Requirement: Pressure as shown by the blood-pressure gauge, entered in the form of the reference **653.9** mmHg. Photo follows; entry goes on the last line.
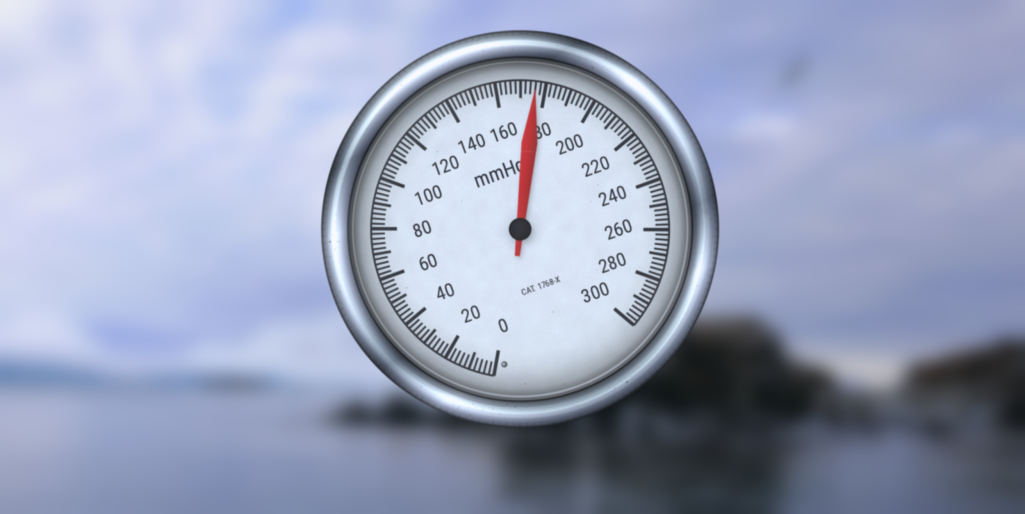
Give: **176** mmHg
